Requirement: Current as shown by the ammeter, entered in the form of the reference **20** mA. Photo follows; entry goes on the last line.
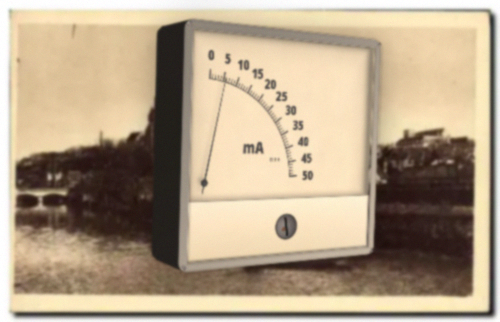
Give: **5** mA
